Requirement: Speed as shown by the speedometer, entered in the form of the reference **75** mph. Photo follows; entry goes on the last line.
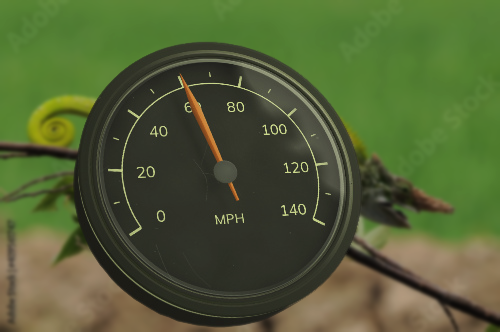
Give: **60** mph
